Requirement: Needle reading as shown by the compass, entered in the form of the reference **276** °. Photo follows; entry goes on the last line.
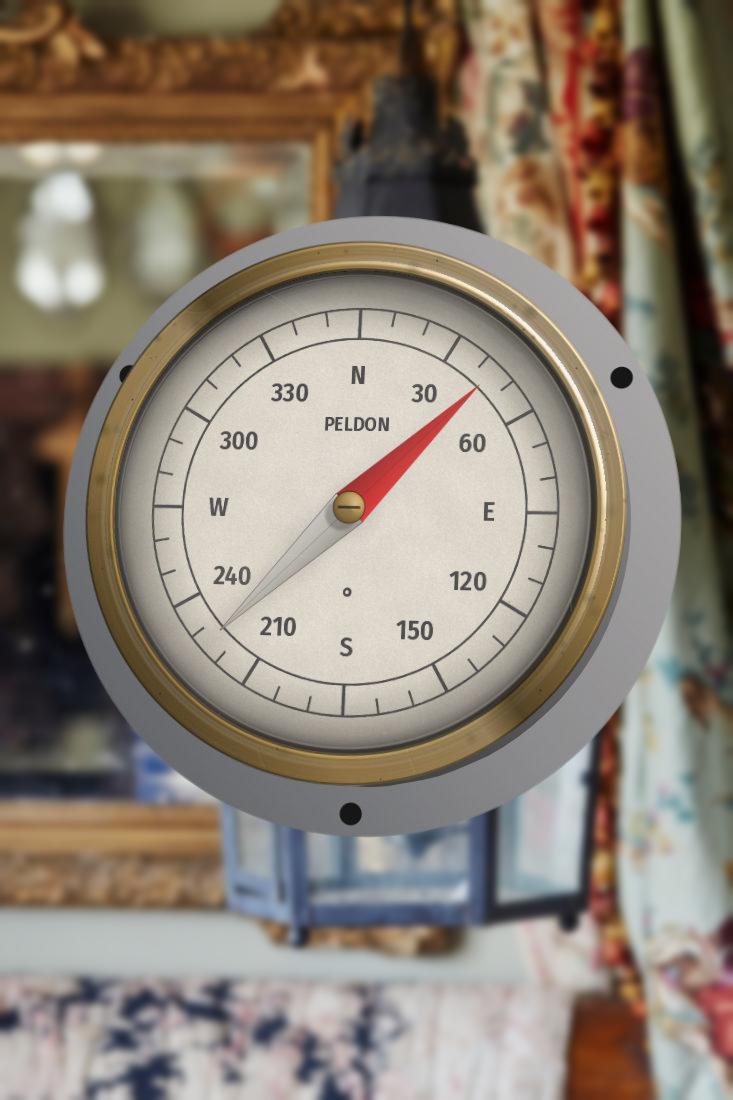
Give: **45** °
